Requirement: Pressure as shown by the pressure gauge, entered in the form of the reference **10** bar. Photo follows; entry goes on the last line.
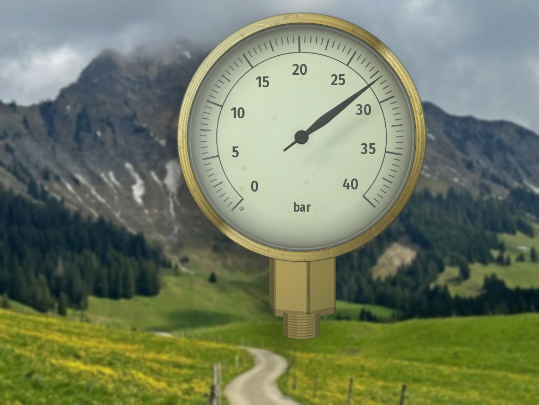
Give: **28** bar
